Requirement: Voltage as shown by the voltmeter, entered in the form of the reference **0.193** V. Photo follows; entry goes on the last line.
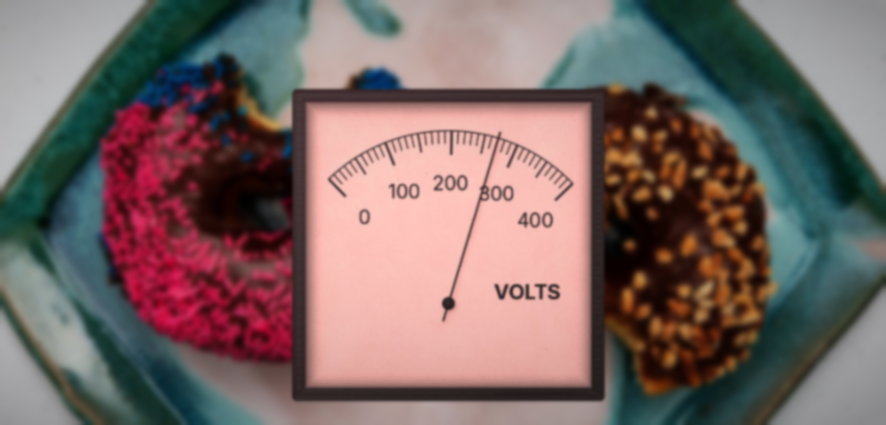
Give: **270** V
